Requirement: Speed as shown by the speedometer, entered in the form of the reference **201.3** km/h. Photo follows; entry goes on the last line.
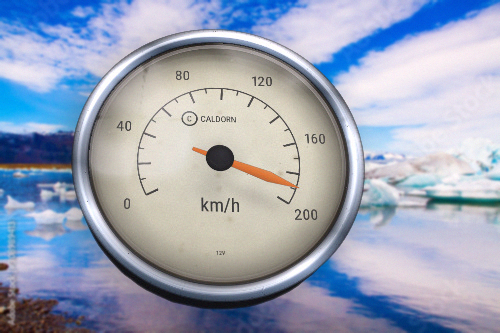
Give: **190** km/h
